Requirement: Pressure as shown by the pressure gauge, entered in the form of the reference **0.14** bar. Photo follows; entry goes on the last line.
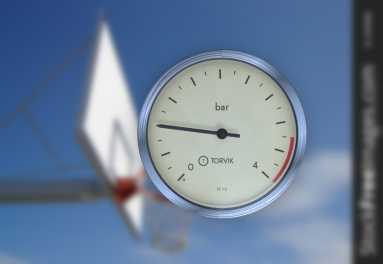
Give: **0.8** bar
